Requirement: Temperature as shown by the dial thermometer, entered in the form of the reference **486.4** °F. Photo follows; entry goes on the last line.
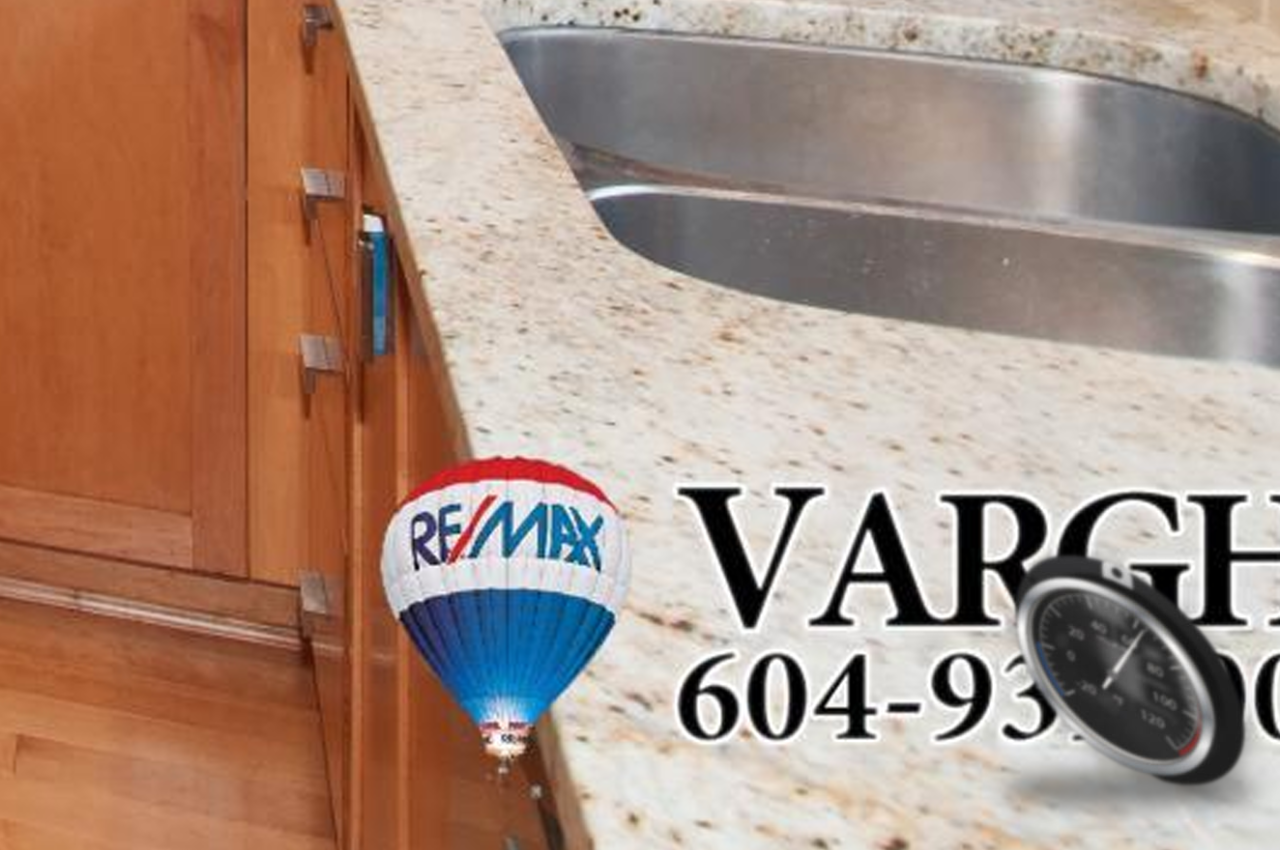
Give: **64** °F
